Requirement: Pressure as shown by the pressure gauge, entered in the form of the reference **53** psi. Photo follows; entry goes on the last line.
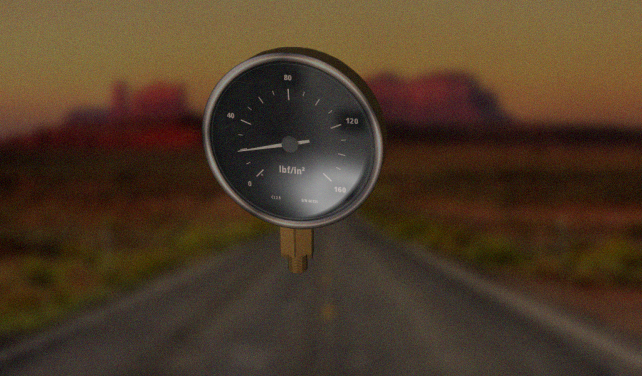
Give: **20** psi
